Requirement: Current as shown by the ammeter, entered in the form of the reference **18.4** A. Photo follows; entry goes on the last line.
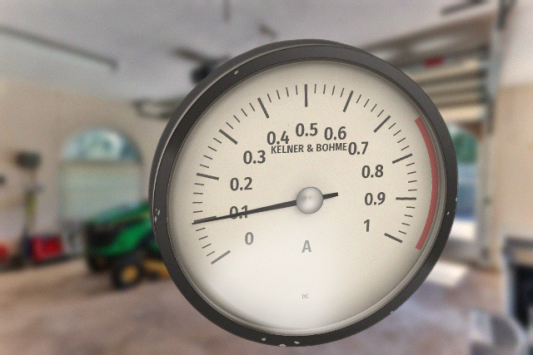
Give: **0.1** A
